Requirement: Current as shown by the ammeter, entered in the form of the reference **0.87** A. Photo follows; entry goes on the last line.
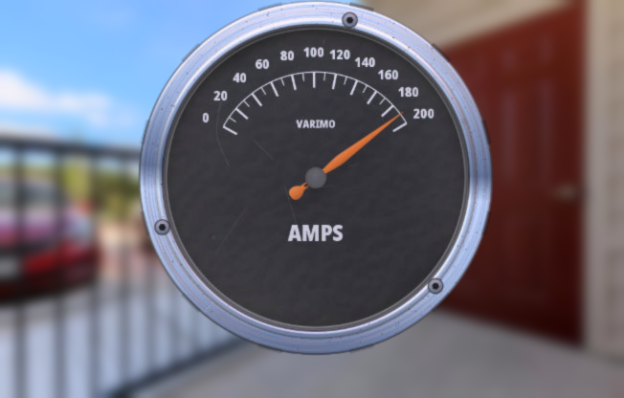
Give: **190** A
